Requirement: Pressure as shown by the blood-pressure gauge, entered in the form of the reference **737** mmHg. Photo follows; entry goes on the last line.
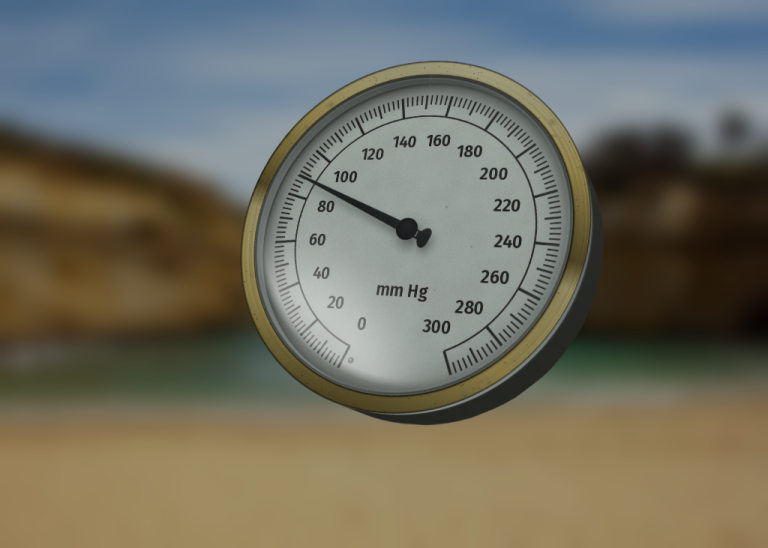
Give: **88** mmHg
